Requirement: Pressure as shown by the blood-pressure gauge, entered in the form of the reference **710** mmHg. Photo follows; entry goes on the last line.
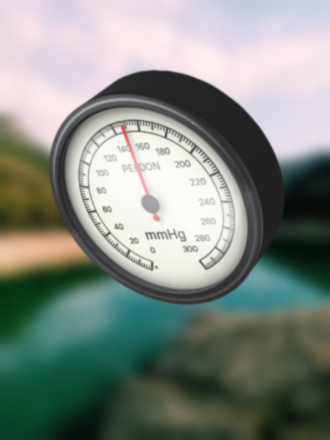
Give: **150** mmHg
